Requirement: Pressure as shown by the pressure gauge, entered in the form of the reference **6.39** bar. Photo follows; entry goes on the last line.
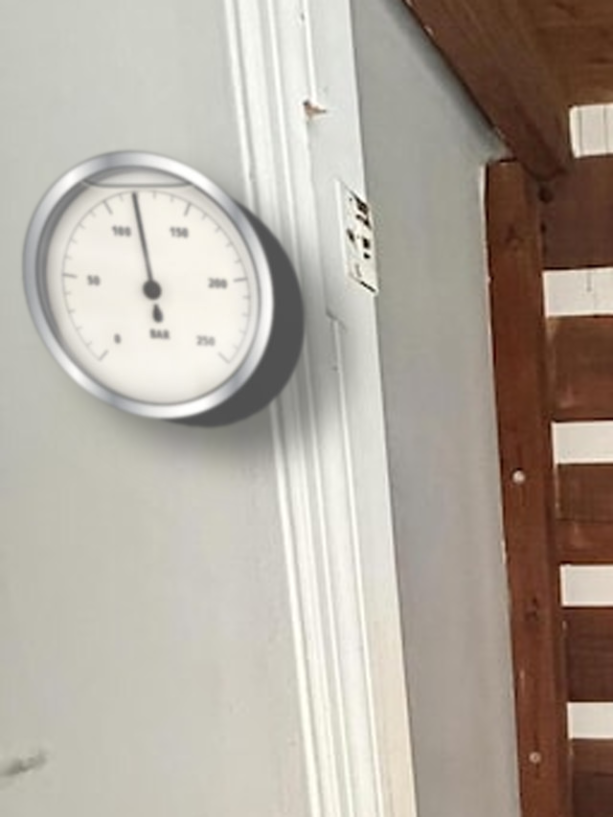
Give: **120** bar
